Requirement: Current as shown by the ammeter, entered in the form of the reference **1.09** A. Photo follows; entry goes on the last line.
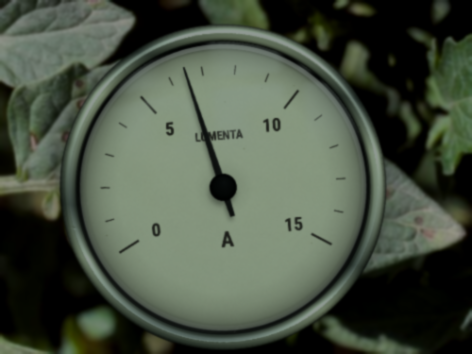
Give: **6.5** A
